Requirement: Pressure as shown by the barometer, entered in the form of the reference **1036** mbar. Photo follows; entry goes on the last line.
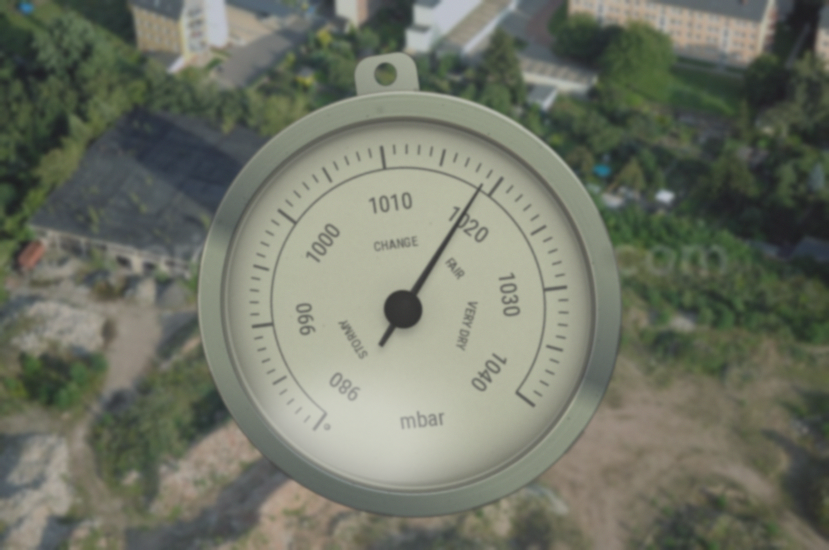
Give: **1019** mbar
